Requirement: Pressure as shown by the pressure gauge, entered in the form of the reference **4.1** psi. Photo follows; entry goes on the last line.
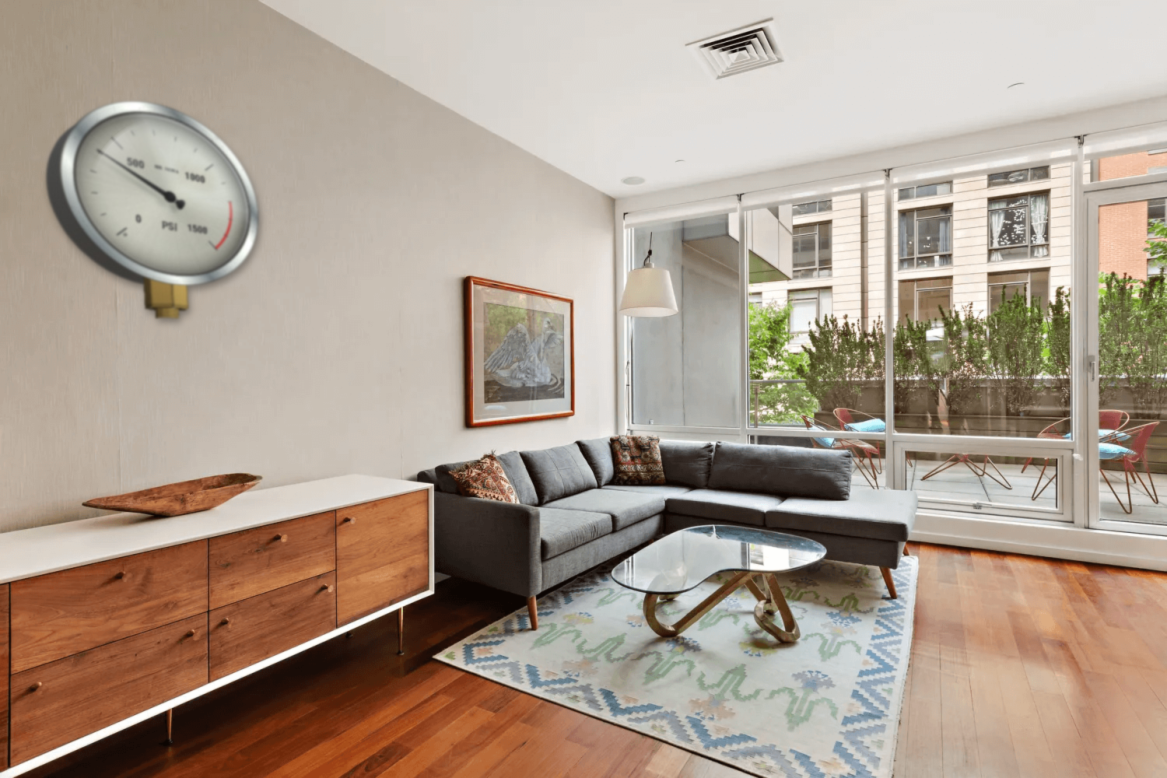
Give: **400** psi
